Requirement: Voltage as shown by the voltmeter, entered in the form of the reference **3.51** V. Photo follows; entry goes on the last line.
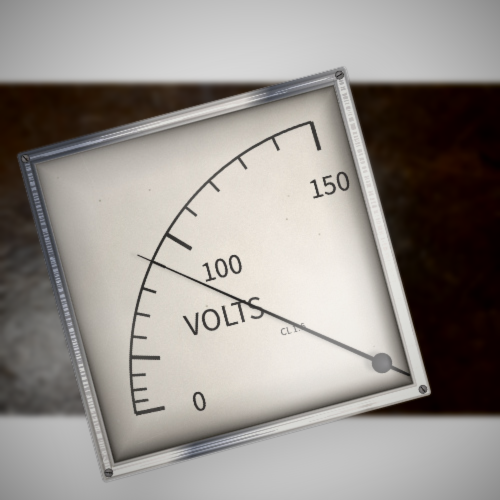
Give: **90** V
